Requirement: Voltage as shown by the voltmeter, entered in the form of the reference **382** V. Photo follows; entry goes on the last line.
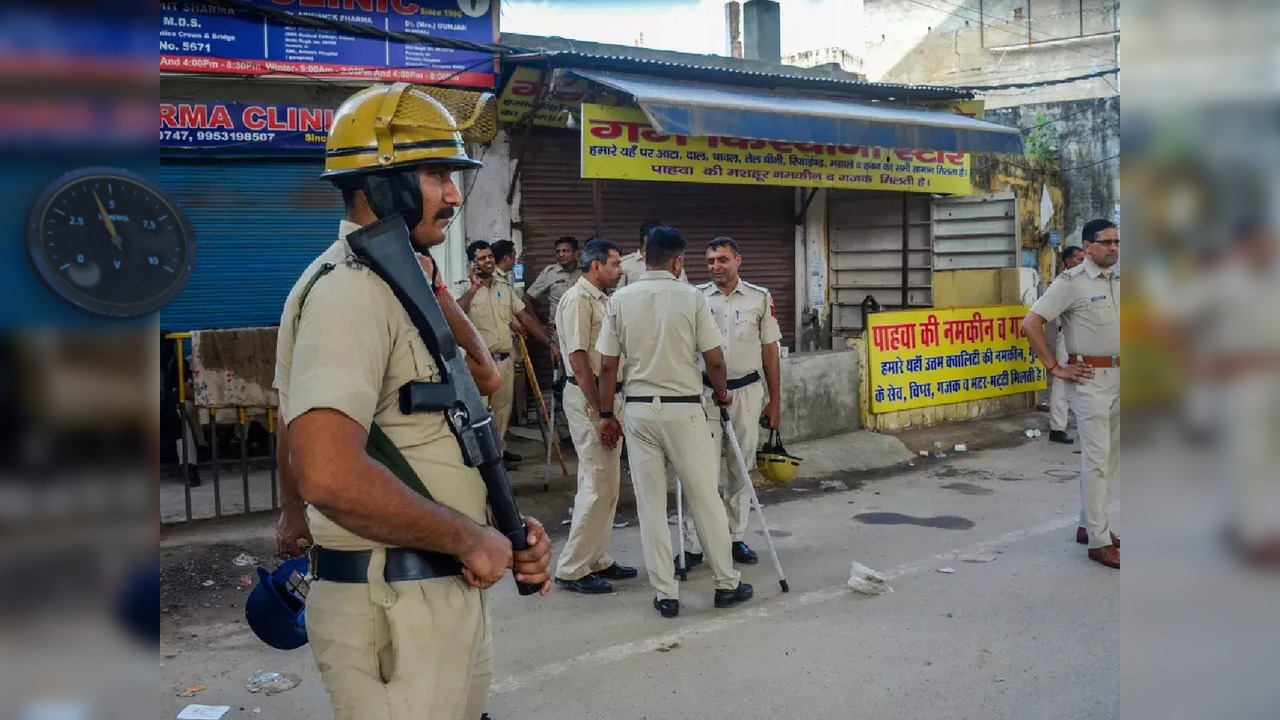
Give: **4.25** V
